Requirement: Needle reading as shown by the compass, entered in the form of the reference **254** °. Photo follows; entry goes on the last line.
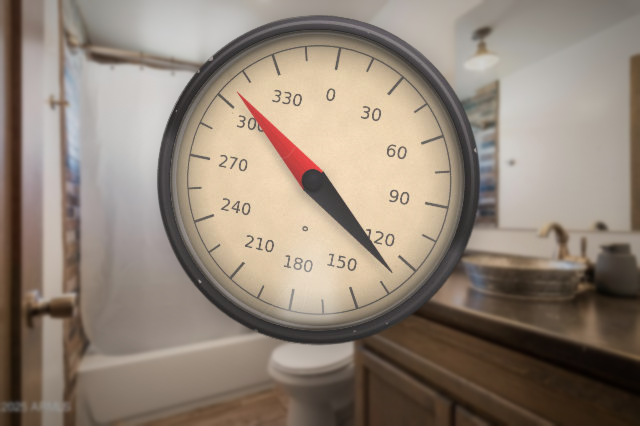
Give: **307.5** °
